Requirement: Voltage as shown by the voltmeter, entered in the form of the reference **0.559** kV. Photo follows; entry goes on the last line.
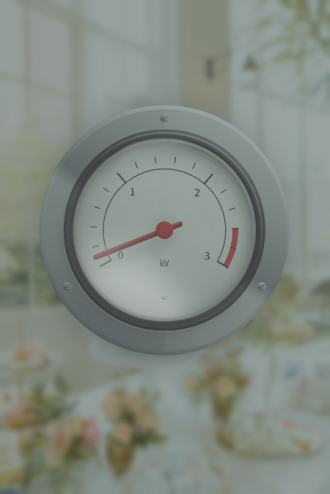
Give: **0.1** kV
